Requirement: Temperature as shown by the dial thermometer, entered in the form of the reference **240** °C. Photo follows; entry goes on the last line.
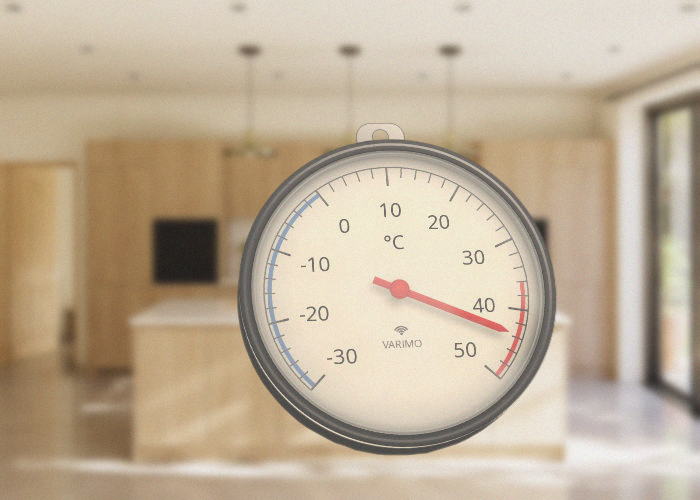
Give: **44** °C
